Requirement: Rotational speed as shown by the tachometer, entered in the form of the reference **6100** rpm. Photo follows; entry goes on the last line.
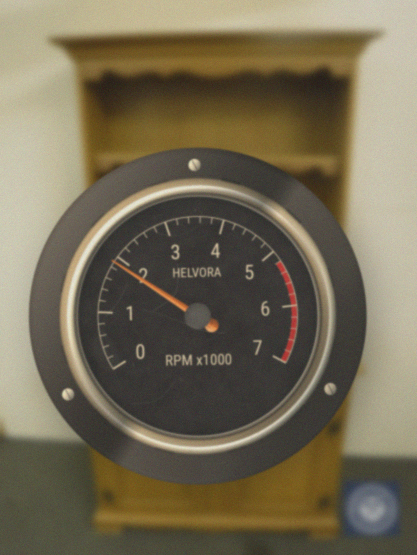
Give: **1900** rpm
